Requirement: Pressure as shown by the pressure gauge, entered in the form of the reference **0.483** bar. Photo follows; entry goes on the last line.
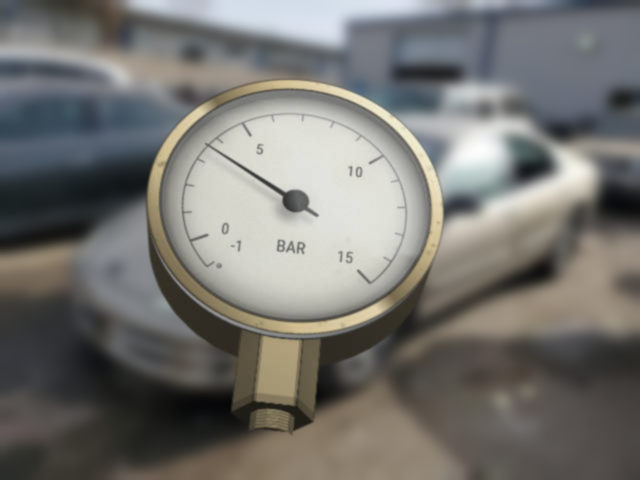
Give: **3.5** bar
